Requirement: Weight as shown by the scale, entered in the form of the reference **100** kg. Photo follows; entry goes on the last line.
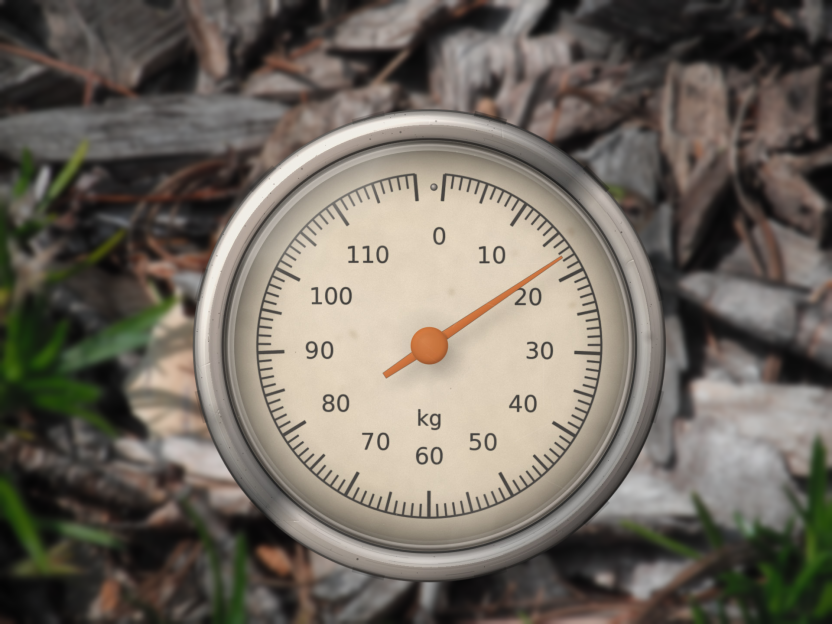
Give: **17.5** kg
